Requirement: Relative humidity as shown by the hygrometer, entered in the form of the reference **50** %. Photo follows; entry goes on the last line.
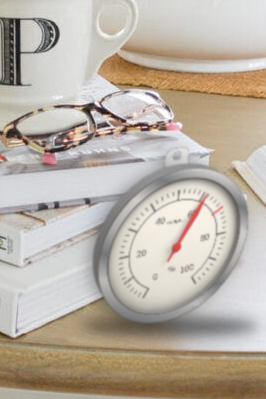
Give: **60** %
